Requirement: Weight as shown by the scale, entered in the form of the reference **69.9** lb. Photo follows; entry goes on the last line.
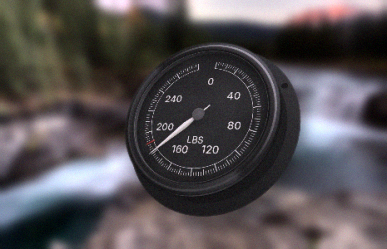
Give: **180** lb
